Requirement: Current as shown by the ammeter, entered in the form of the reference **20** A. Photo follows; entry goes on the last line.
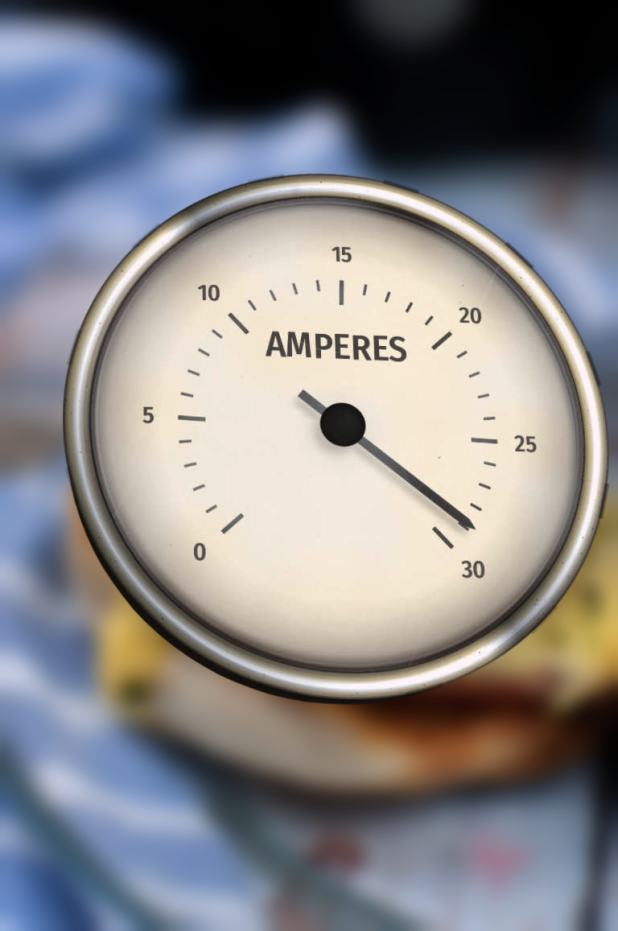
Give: **29** A
